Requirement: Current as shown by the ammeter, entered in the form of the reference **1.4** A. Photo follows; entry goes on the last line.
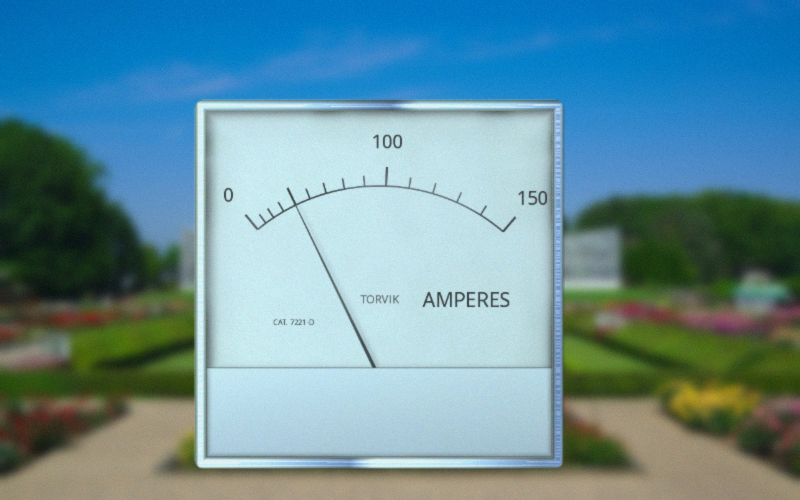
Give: **50** A
